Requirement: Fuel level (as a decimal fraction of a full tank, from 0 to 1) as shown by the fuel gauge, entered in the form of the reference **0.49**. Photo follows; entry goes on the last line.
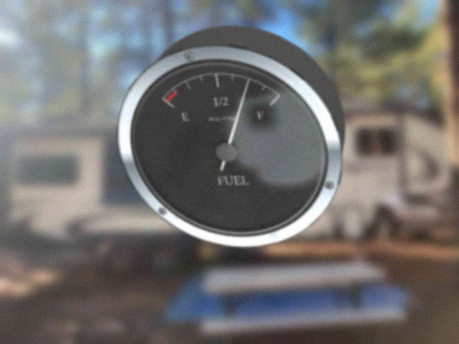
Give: **0.75**
